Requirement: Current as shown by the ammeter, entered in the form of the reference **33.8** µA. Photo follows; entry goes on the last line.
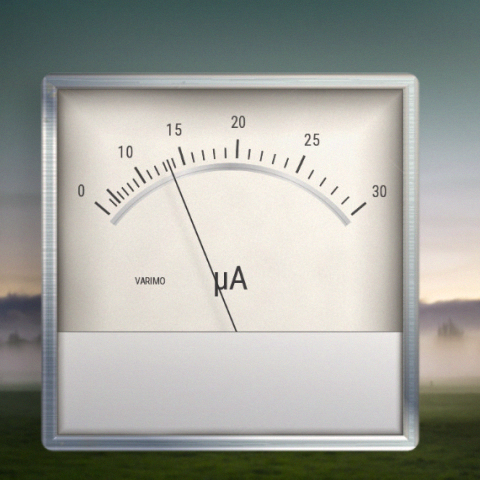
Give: **13.5** µA
